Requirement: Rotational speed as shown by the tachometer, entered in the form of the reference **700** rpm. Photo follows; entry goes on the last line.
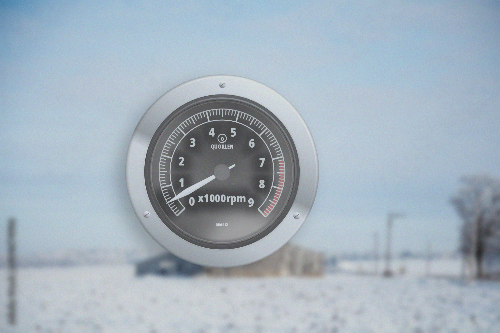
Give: **500** rpm
